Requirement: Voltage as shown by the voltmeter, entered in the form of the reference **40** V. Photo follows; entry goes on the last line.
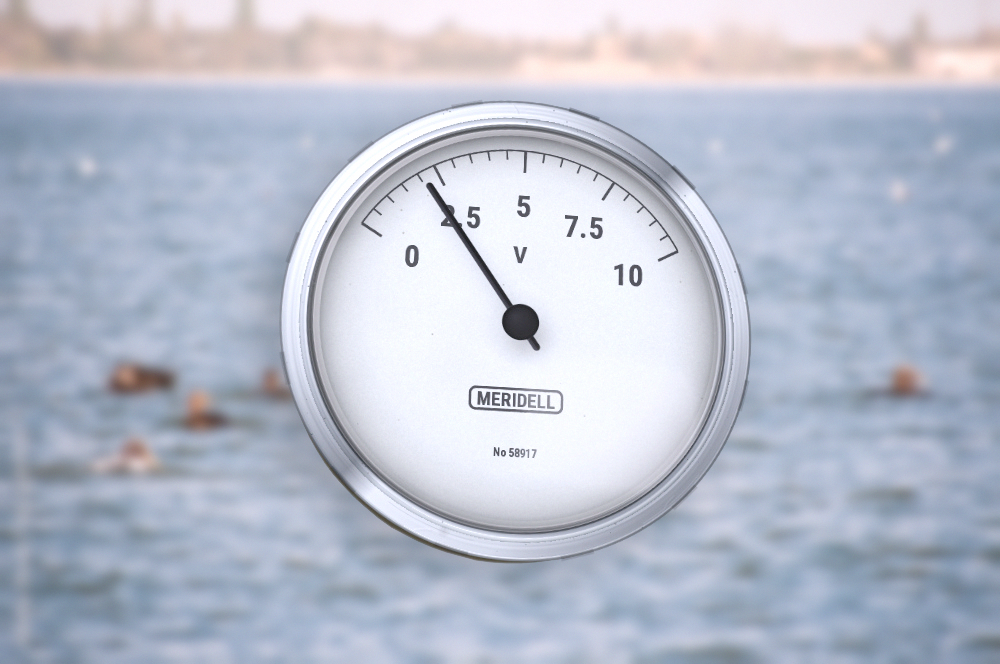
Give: **2** V
